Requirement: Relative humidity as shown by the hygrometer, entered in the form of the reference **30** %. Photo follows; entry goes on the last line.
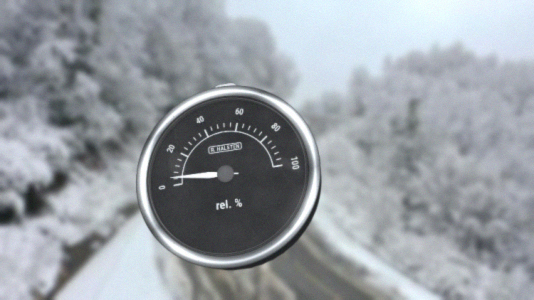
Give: **4** %
